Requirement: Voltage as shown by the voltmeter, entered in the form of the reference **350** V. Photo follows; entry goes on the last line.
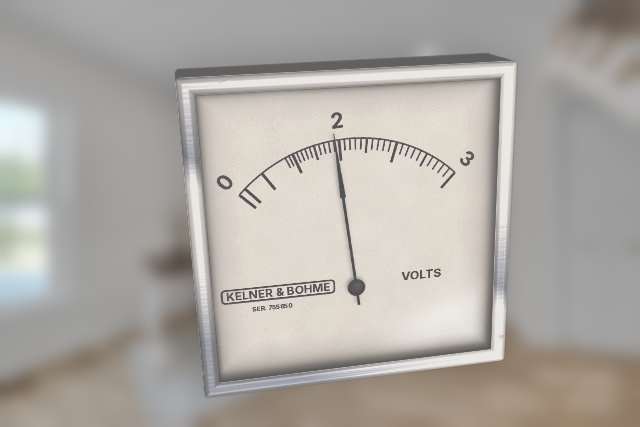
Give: **1.95** V
